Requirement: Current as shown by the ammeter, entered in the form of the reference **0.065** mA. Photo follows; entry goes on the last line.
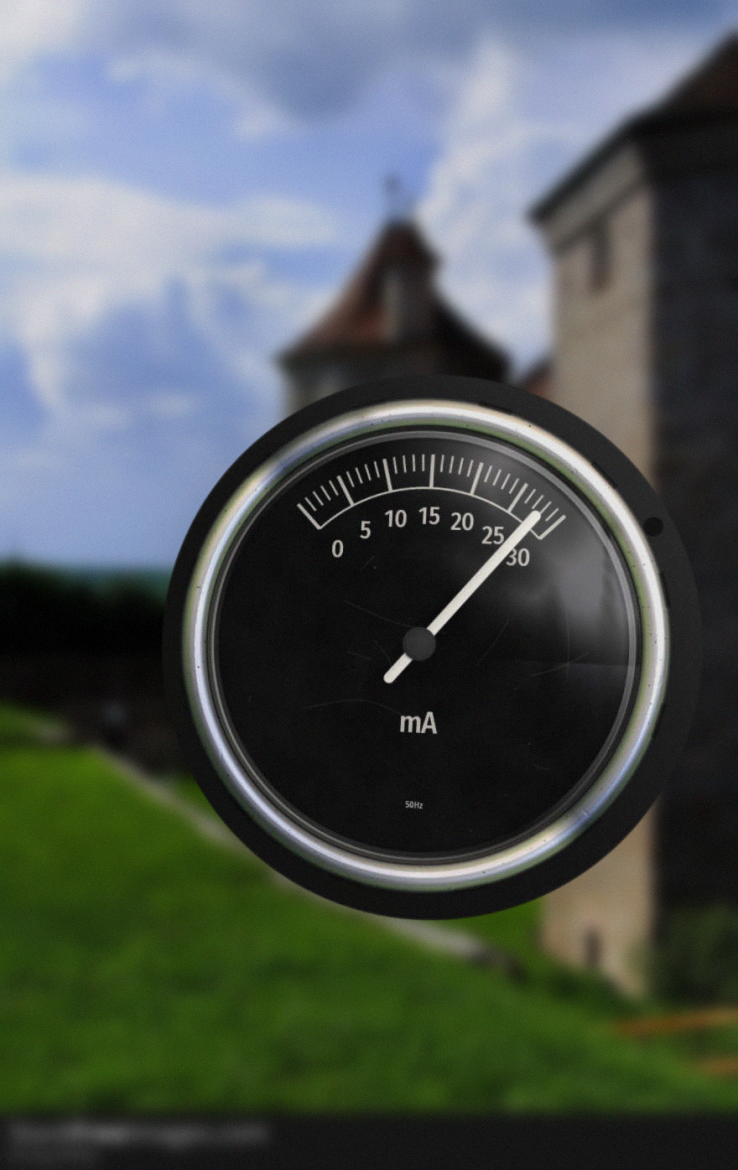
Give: **28** mA
